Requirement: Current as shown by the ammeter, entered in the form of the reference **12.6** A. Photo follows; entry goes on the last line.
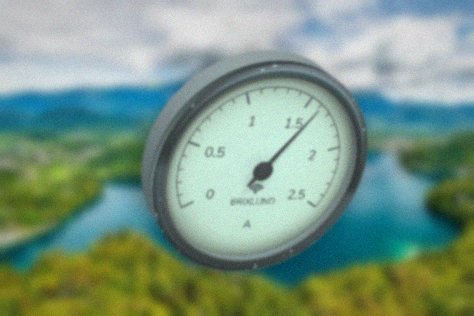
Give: **1.6** A
